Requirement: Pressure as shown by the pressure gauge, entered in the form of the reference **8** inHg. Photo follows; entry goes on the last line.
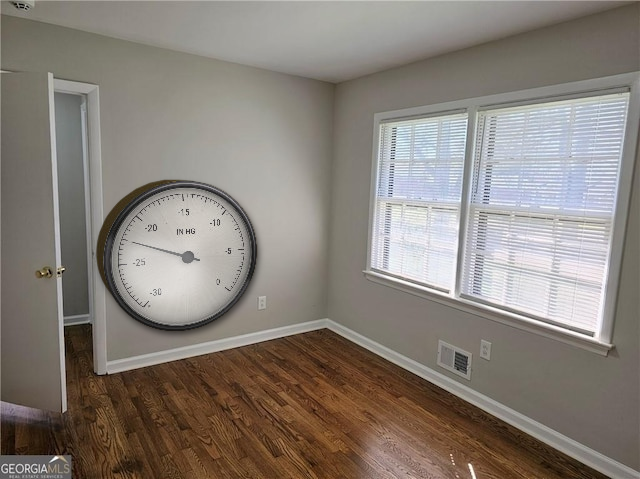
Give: **-22.5** inHg
